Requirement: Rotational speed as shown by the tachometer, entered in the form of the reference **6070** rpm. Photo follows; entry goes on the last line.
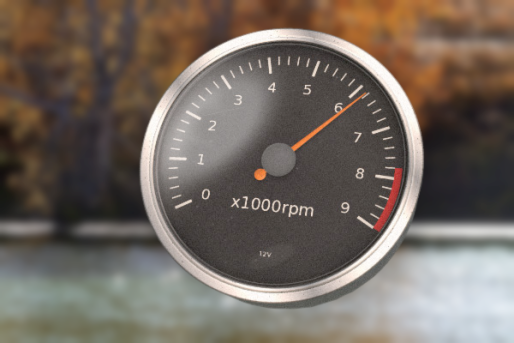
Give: **6200** rpm
